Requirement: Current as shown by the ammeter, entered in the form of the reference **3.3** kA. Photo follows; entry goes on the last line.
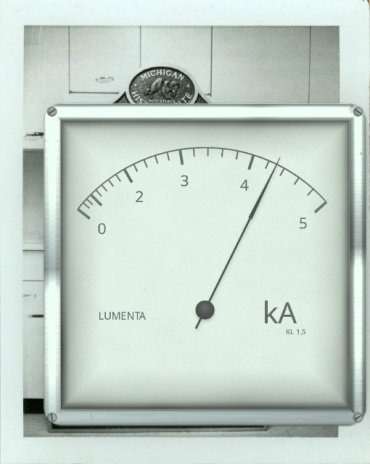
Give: **4.3** kA
